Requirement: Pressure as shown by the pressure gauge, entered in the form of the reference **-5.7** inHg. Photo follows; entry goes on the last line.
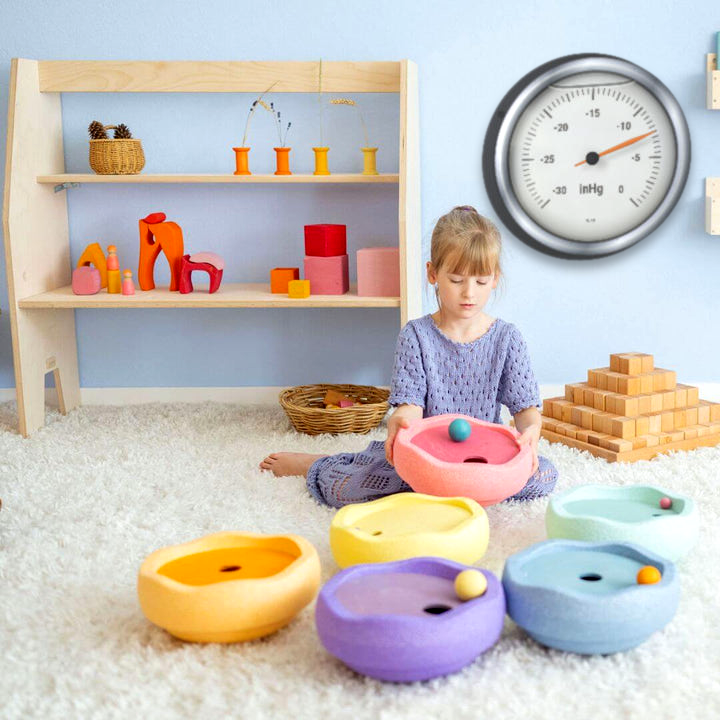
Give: **-7.5** inHg
